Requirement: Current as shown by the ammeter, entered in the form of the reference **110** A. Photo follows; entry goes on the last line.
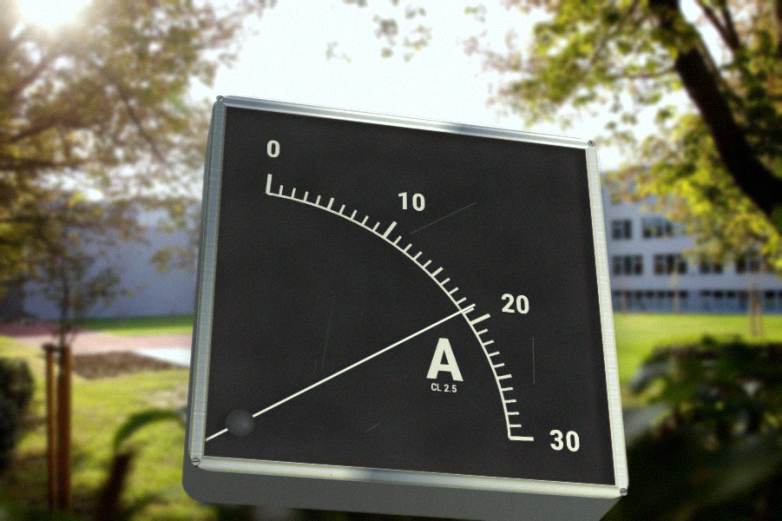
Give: **19** A
